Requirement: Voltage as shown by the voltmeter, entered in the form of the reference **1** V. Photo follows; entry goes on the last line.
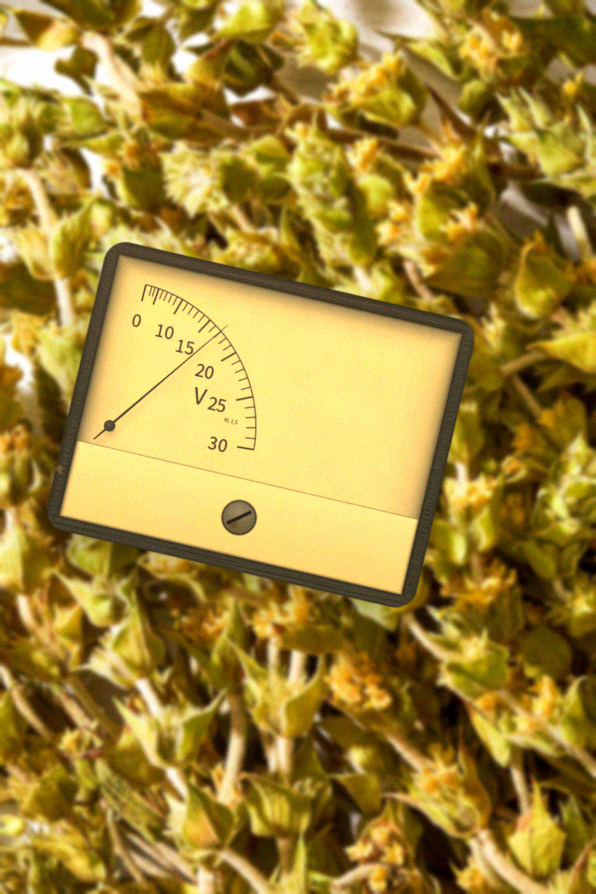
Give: **17** V
